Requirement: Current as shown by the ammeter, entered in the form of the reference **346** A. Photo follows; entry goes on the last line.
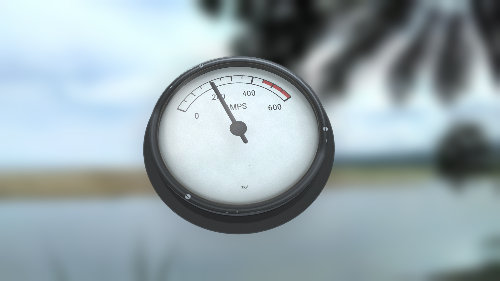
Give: **200** A
